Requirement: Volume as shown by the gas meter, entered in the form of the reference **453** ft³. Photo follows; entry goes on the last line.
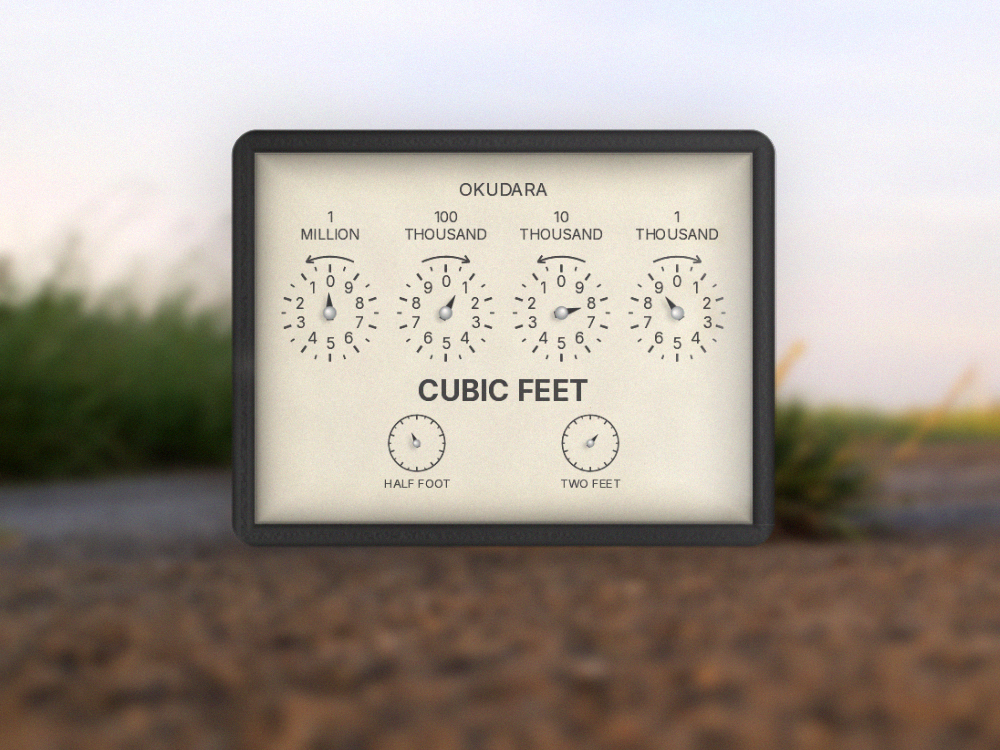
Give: **7900** ft³
